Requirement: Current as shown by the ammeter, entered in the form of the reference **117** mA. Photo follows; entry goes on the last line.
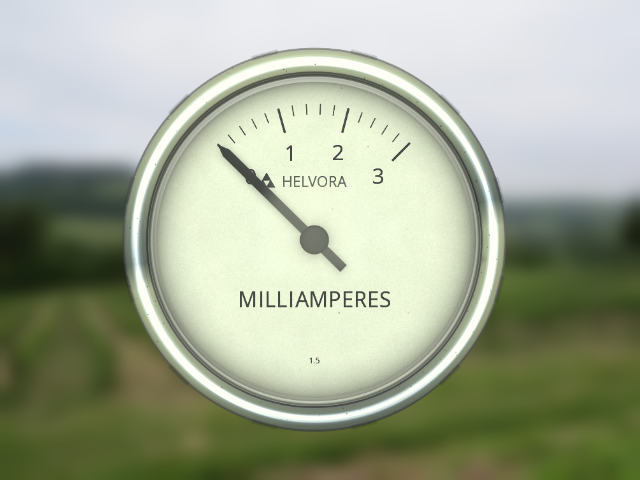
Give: **0** mA
